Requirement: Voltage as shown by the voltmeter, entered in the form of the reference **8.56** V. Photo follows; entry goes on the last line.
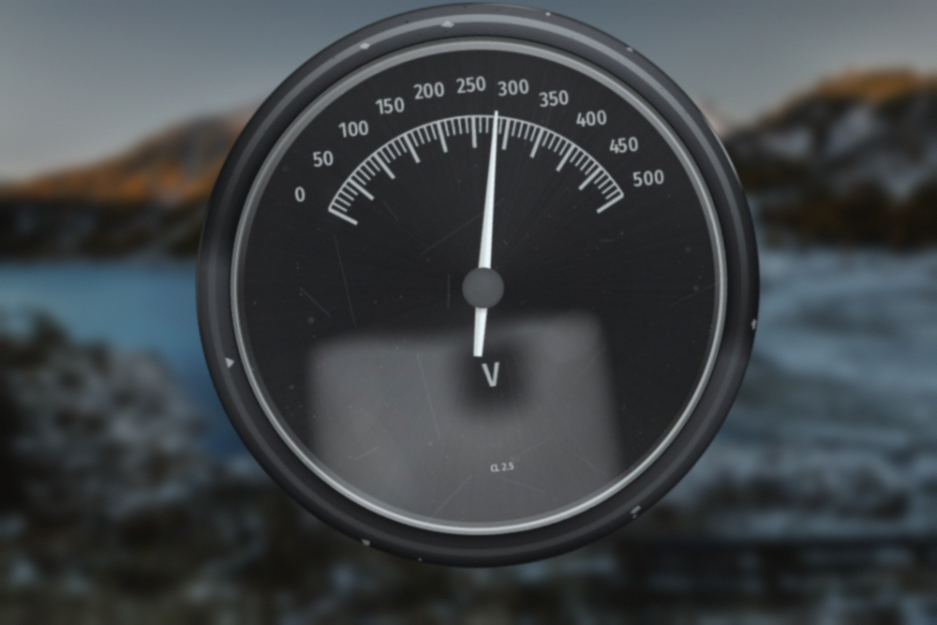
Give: **280** V
